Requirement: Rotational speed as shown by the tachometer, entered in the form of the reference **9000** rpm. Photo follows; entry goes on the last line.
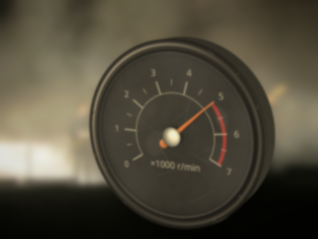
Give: **5000** rpm
